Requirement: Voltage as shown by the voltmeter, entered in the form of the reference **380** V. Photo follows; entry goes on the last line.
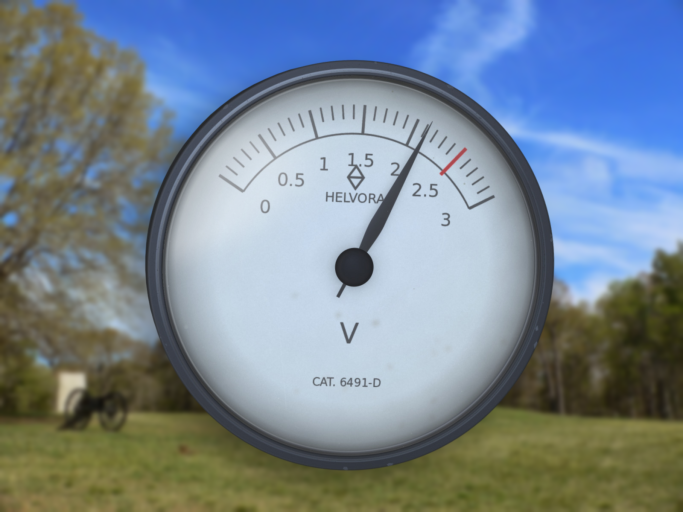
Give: **2.1** V
